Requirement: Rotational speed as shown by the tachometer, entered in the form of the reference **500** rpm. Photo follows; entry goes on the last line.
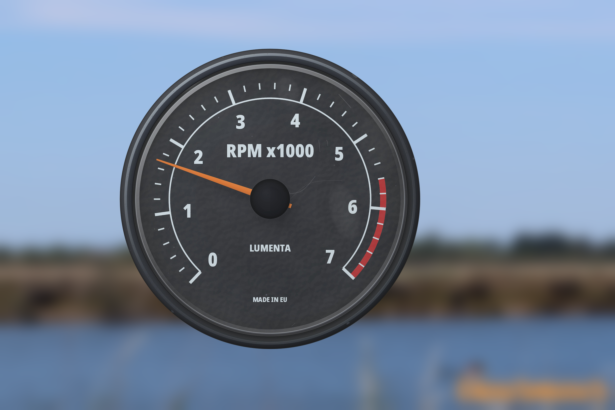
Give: **1700** rpm
